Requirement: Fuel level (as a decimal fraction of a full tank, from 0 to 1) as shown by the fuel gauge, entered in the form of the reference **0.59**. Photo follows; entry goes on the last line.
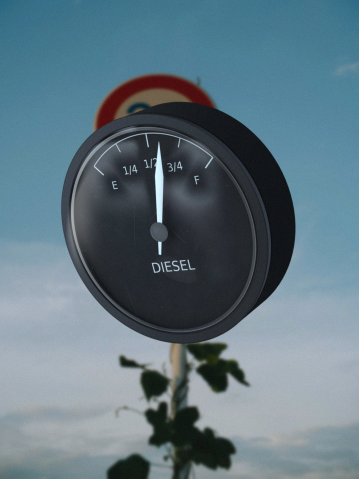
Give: **0.625**
